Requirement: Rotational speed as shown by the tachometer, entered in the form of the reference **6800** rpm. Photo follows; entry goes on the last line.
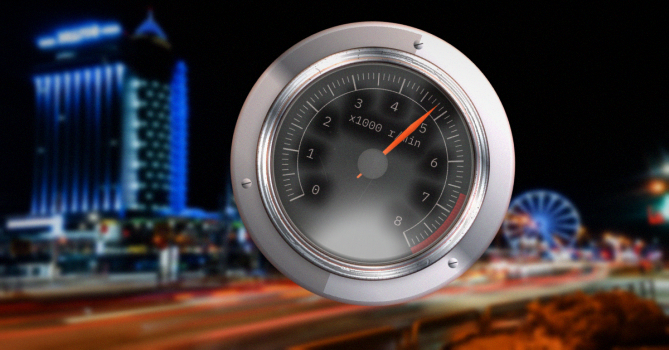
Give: **4800** rpm
